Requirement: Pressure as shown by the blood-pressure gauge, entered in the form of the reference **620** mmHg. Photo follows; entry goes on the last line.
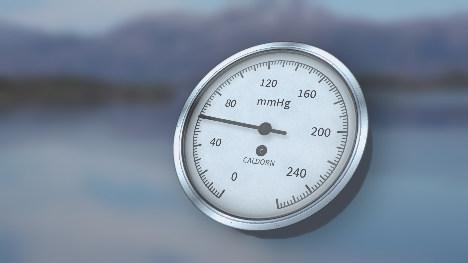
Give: **60** mmHg
